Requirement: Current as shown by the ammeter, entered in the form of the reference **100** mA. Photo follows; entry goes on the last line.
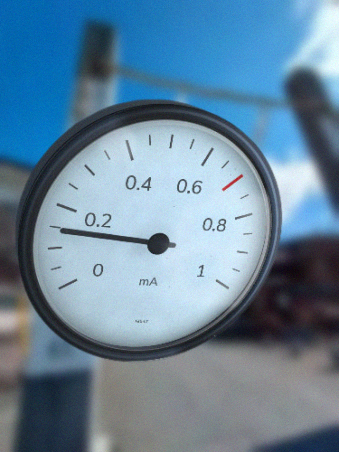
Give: **0.15** mA
